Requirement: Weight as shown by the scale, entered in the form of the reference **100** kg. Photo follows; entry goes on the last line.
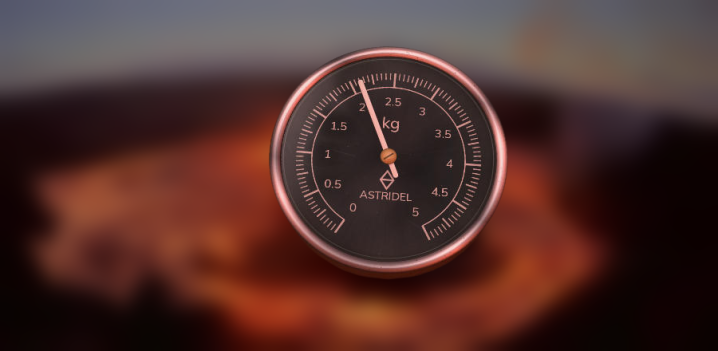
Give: **2.1** kg
